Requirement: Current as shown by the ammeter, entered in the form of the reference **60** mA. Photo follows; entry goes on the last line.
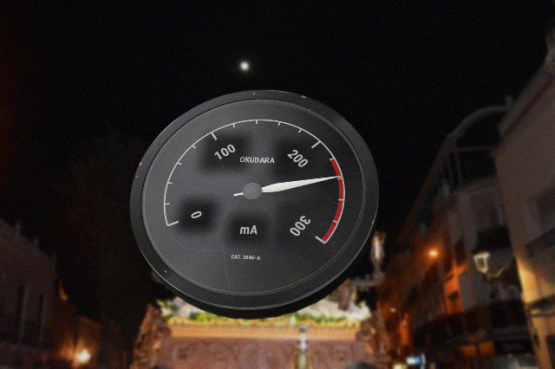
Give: **240** mA
